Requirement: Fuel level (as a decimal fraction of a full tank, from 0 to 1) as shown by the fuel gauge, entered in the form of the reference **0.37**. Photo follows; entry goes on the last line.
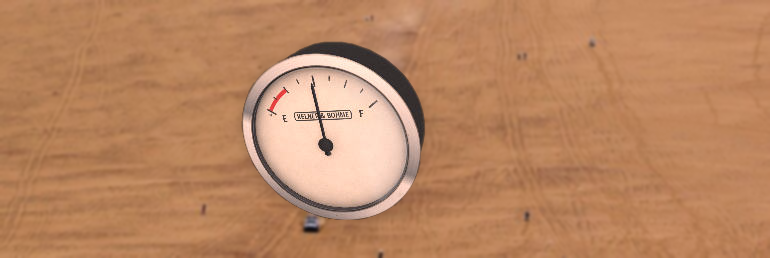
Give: **0.5**
